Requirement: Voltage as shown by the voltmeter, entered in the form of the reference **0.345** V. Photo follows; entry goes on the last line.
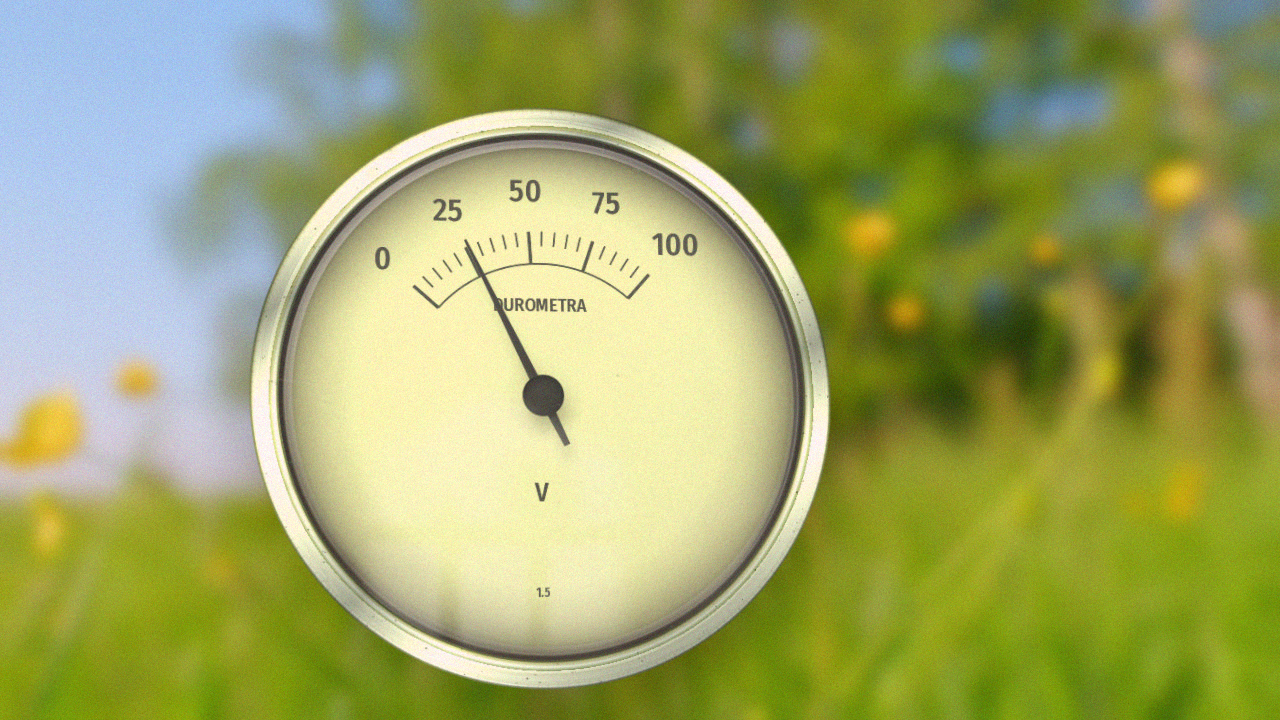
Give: **25** V
